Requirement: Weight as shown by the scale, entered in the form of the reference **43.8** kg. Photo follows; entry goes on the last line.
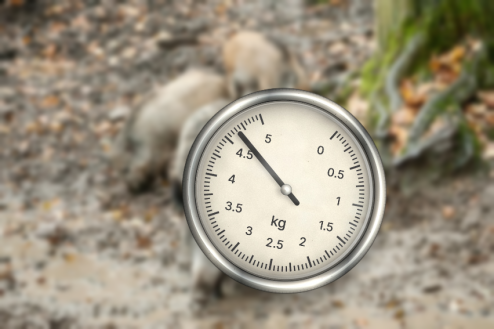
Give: **4.65** kg
